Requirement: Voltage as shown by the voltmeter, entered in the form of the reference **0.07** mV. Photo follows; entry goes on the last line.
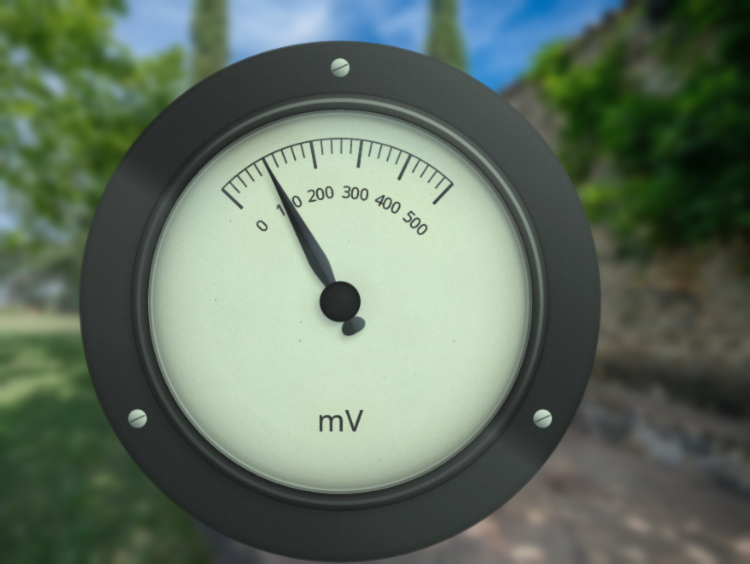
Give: **100** mV
